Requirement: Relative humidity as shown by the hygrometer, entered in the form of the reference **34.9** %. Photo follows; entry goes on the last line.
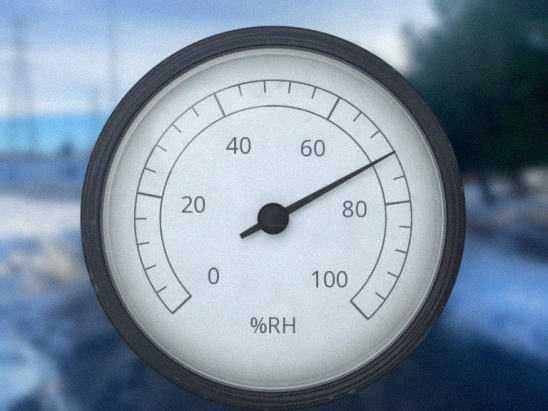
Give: **72** %
